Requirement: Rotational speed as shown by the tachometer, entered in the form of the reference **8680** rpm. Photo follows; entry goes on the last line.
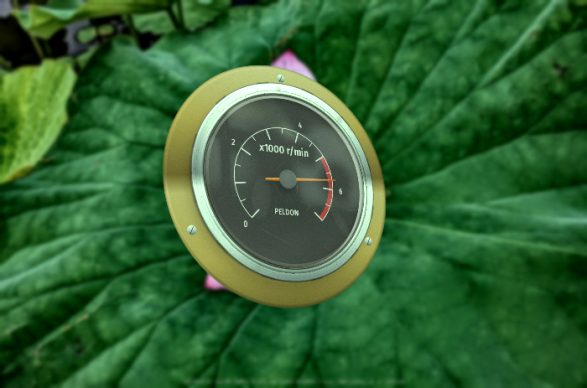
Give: **5750** rpm
